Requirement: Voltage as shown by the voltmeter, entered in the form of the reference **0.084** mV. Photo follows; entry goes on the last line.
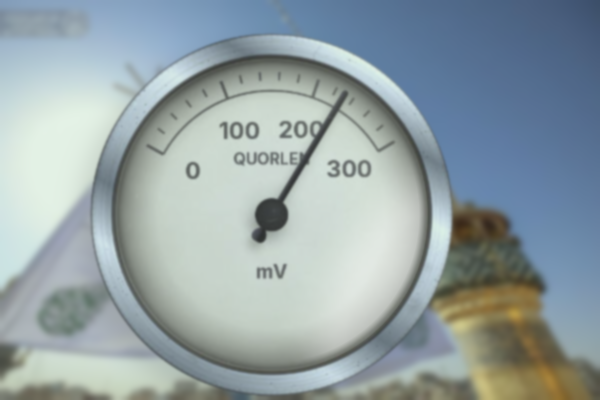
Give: **230** mV
